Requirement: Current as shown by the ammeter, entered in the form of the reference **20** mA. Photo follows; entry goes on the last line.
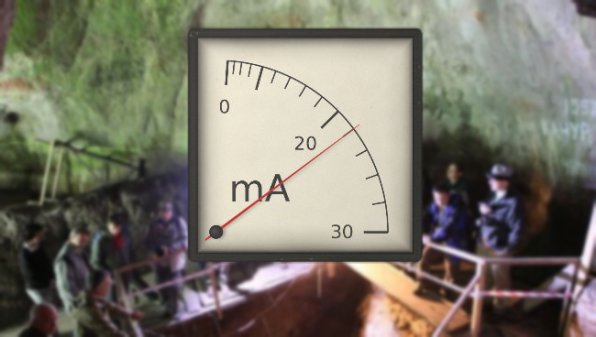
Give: **22** mA
